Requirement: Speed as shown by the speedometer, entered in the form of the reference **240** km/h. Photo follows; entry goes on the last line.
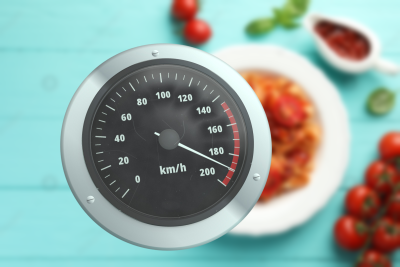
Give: **190** km/h
